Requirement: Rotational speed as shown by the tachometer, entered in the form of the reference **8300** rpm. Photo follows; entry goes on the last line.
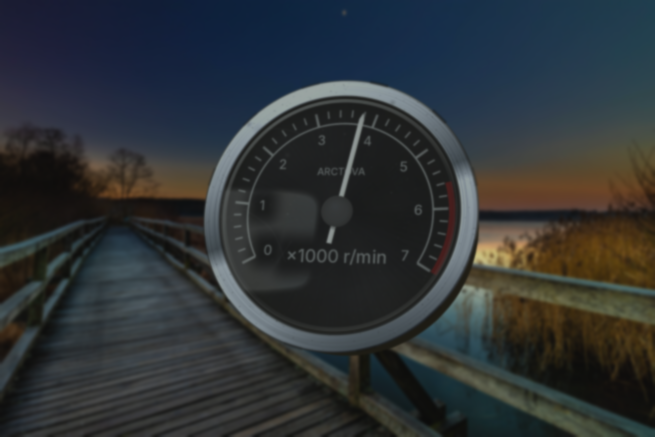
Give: **3800** rpm
